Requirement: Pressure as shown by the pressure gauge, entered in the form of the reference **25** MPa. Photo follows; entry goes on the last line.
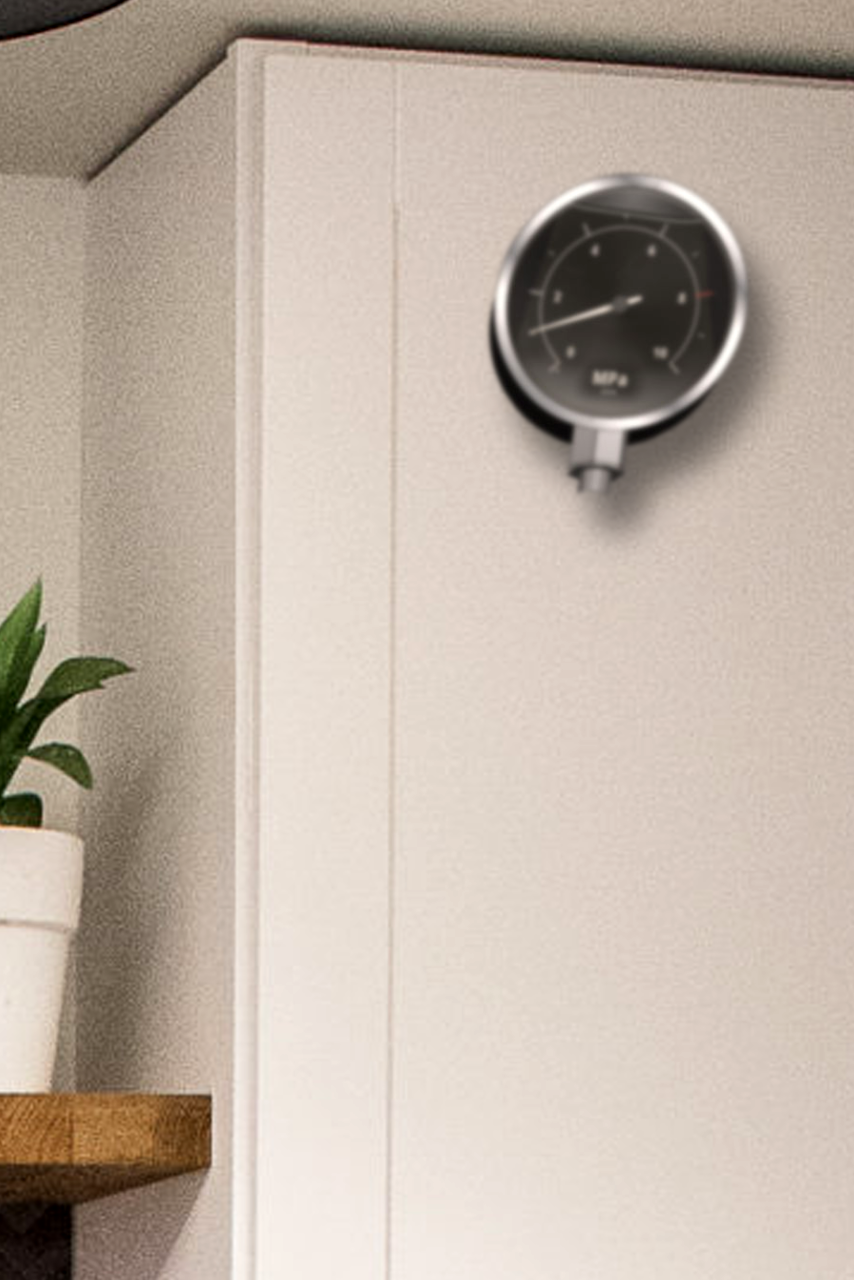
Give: **1** MPa
